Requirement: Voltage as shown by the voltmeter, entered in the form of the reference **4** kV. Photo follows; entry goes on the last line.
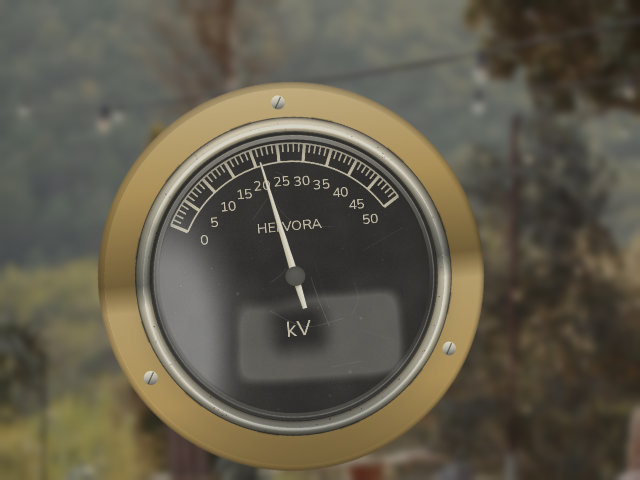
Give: **21** kV
